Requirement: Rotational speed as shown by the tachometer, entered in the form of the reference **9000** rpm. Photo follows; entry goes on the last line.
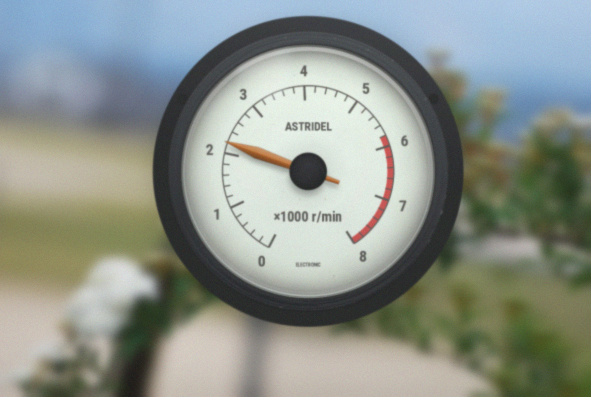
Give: **2200** rpm
